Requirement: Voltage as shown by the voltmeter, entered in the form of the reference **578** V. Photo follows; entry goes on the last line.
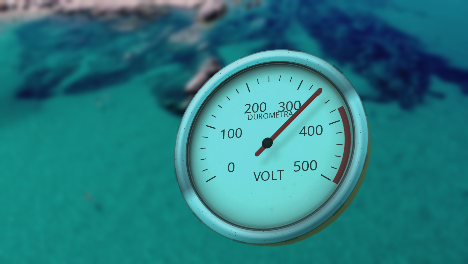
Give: **340** V
